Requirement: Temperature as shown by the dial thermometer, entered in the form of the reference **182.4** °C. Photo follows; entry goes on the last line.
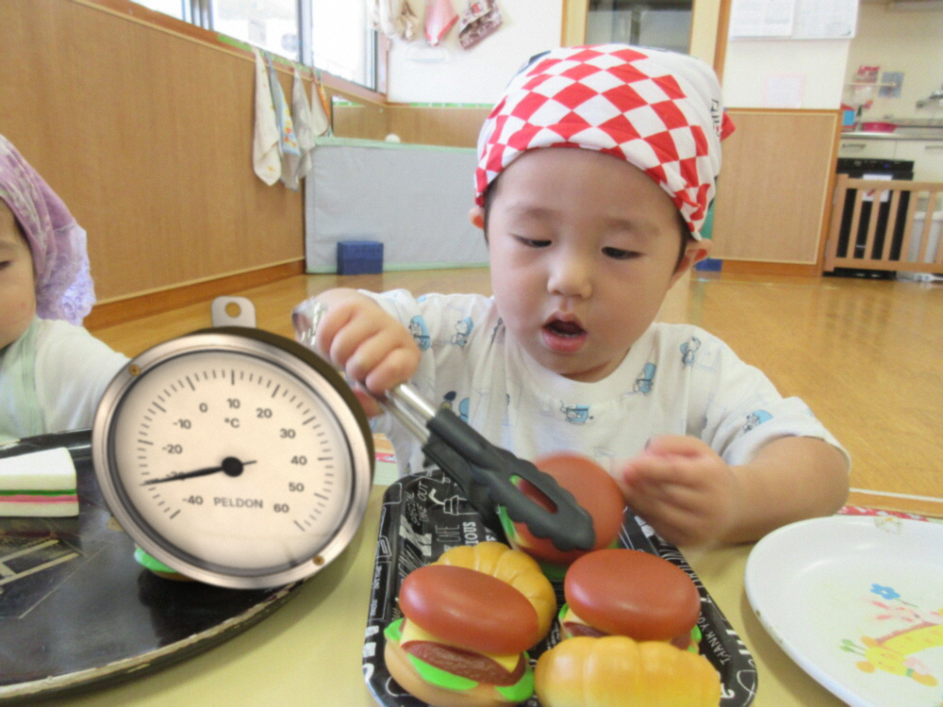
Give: **-30** °C
